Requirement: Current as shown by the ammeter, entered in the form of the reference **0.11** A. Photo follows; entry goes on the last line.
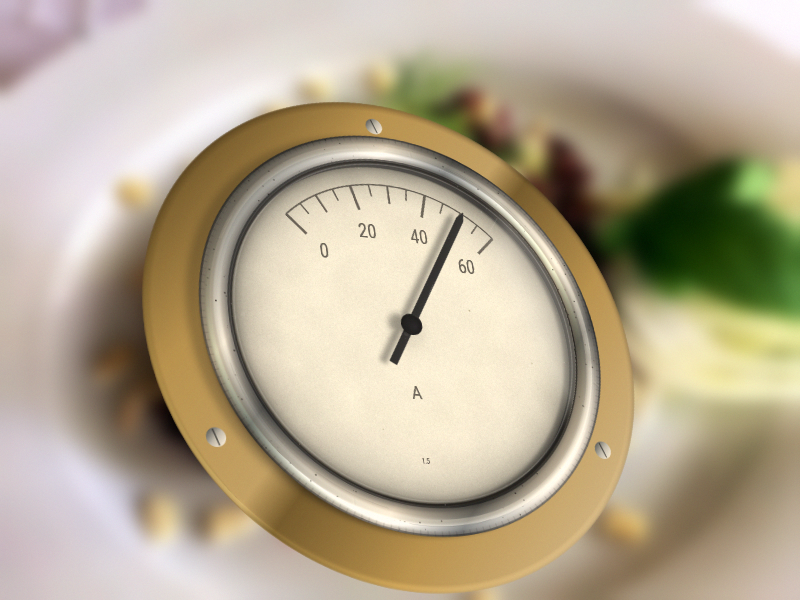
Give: **50** A
